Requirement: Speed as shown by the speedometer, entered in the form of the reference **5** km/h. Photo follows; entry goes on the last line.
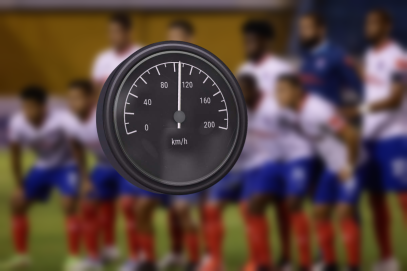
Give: **105** km/h
